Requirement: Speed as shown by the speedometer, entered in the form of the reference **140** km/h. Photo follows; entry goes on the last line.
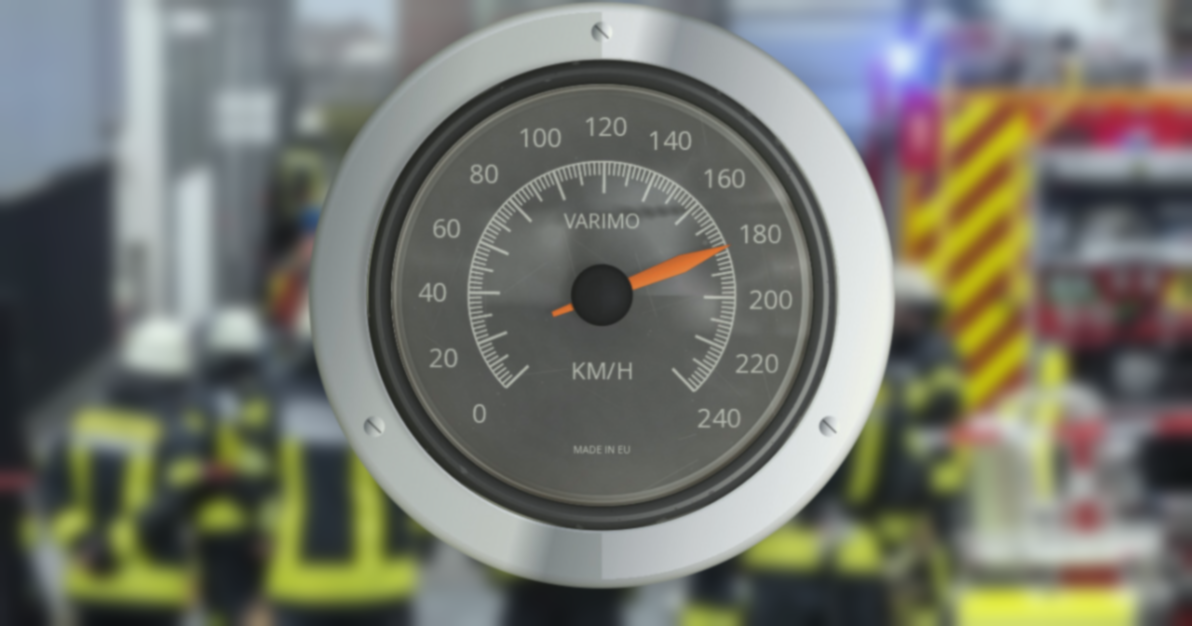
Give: **180** km/h
